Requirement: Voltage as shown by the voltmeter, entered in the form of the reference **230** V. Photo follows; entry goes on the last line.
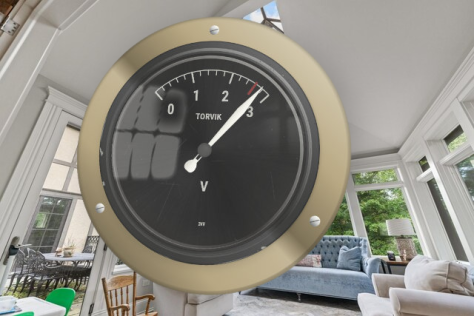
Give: **2.8** V
